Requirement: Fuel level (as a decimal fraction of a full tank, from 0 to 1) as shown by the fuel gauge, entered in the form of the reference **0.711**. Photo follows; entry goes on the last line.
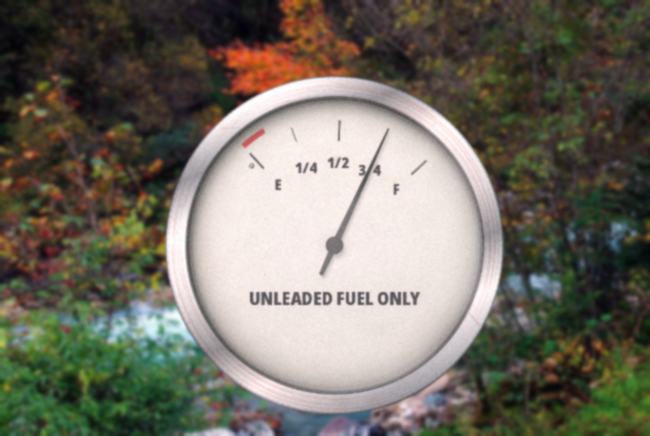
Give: **0.75**
